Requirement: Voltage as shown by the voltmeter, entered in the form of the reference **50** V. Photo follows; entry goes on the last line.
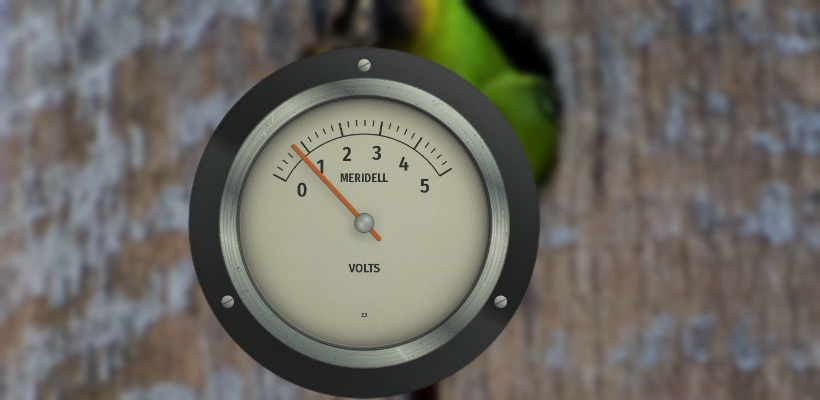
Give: **0.8** V
